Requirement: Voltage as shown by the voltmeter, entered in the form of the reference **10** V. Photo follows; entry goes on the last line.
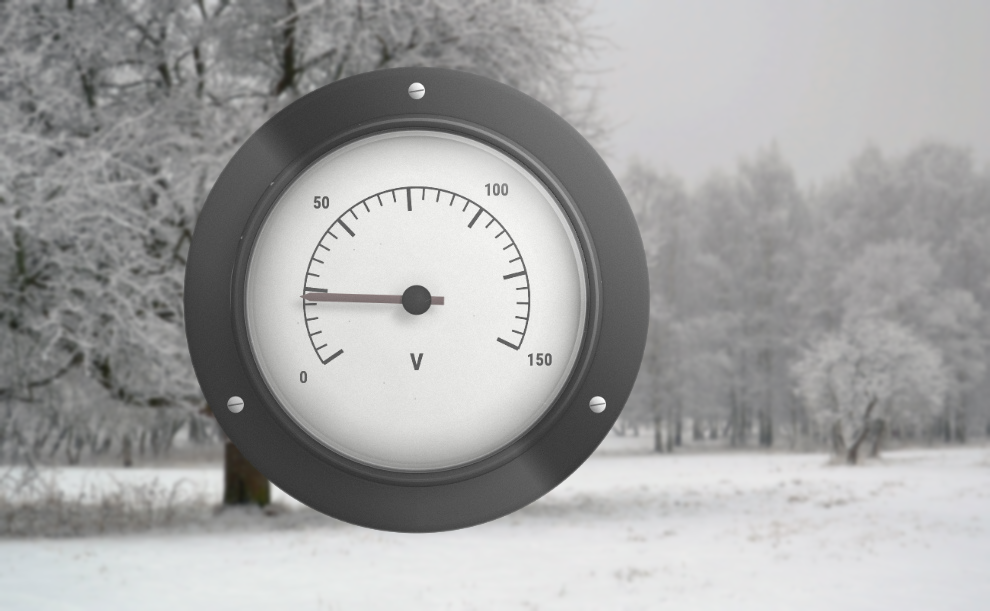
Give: **22.5** V
